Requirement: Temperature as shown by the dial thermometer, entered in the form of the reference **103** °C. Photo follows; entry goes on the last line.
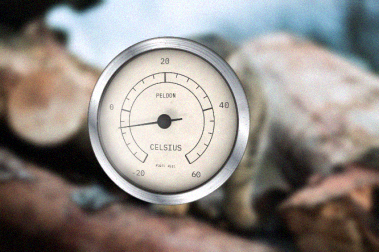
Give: **-6** °C
